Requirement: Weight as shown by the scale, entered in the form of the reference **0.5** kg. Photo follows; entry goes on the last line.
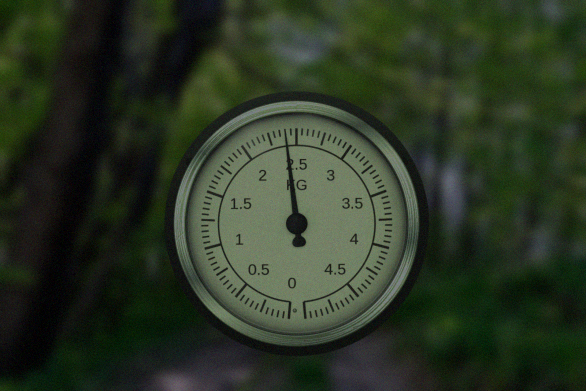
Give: **2.4** kg
